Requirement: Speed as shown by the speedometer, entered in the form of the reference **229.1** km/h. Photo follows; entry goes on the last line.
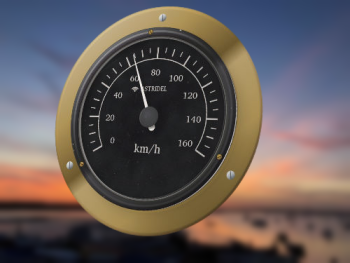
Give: **65** km/h
